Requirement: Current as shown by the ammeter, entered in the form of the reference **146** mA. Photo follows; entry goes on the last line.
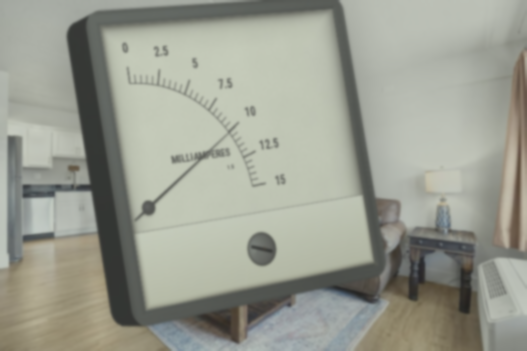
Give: **10** mA
